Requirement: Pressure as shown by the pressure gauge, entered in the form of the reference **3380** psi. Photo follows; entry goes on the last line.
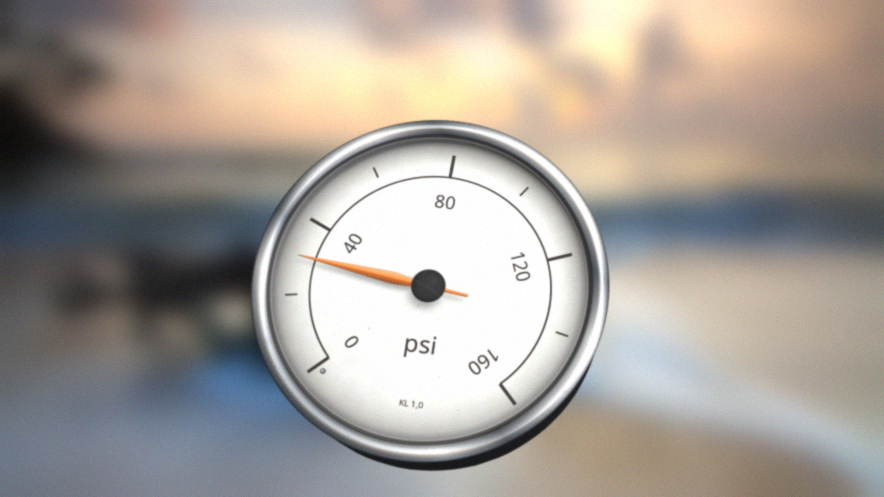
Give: **30** psi
